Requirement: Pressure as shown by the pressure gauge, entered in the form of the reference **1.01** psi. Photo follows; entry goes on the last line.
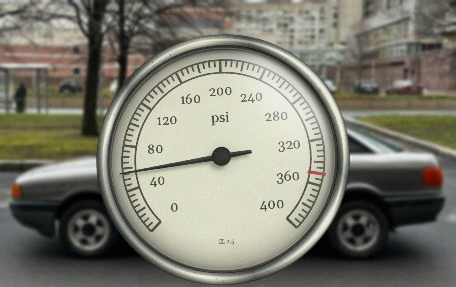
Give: **55** psi
